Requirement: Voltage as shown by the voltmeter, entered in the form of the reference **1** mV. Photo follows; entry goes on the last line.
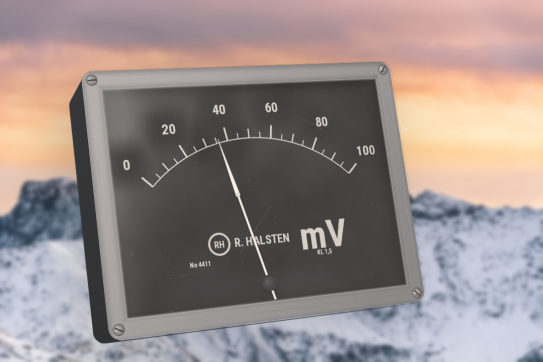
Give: **35** mV
